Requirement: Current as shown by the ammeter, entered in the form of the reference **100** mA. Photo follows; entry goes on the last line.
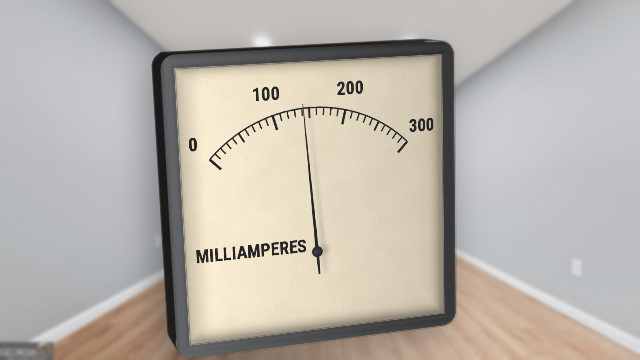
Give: **140** mA
